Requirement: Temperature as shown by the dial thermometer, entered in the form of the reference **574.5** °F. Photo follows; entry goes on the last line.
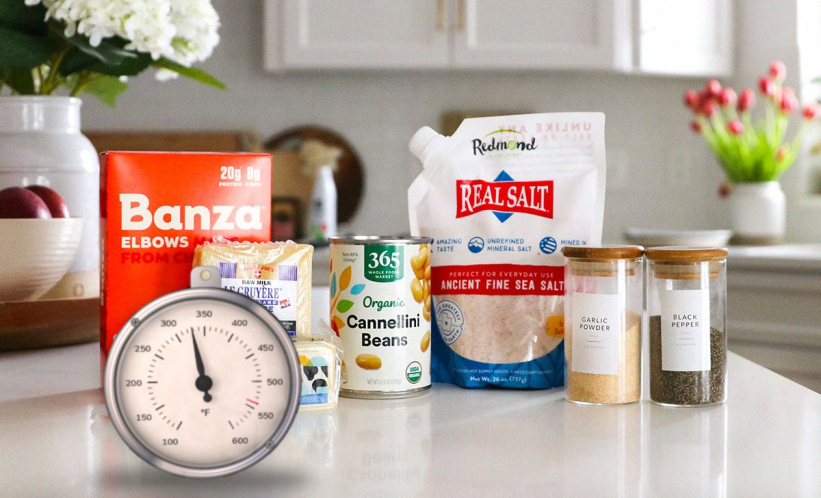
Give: **330** °F
